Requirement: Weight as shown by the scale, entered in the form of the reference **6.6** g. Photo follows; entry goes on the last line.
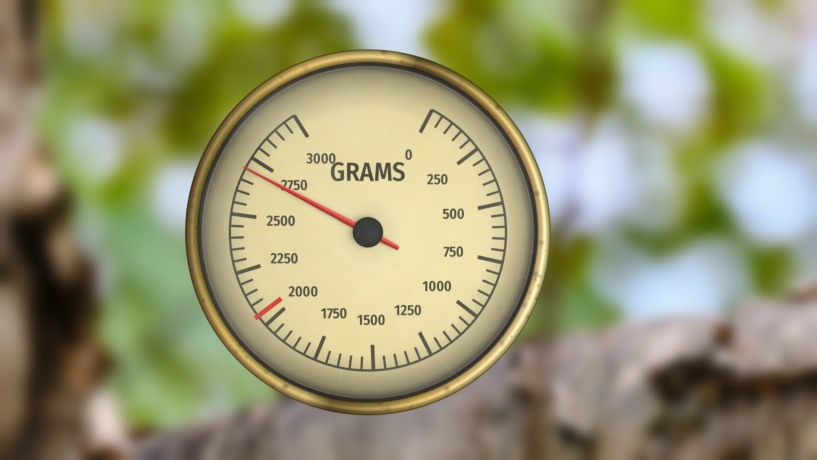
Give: **2700** g
